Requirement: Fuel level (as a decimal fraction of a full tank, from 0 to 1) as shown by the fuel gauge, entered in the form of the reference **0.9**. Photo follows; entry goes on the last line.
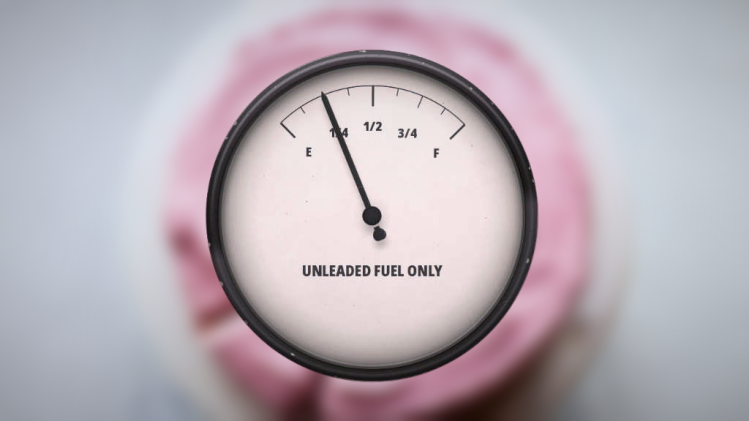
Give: **0.25**
